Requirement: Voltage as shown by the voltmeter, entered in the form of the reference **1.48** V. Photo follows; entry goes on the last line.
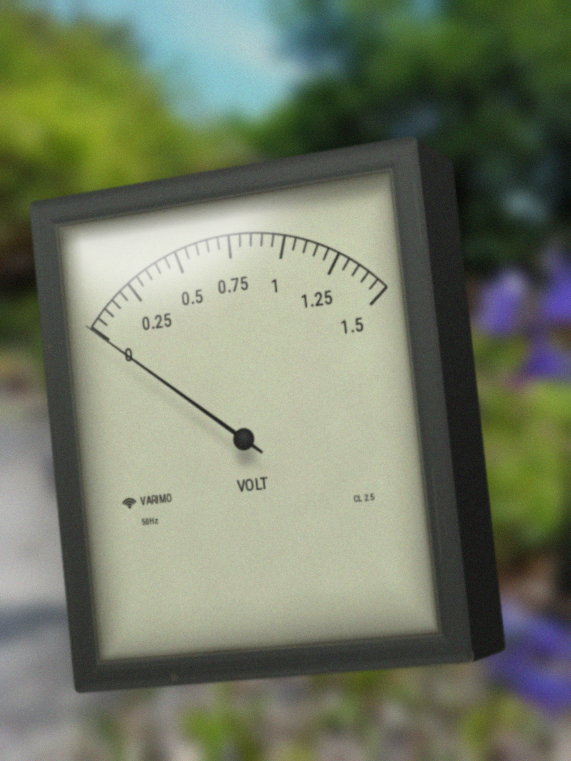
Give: **0** V
